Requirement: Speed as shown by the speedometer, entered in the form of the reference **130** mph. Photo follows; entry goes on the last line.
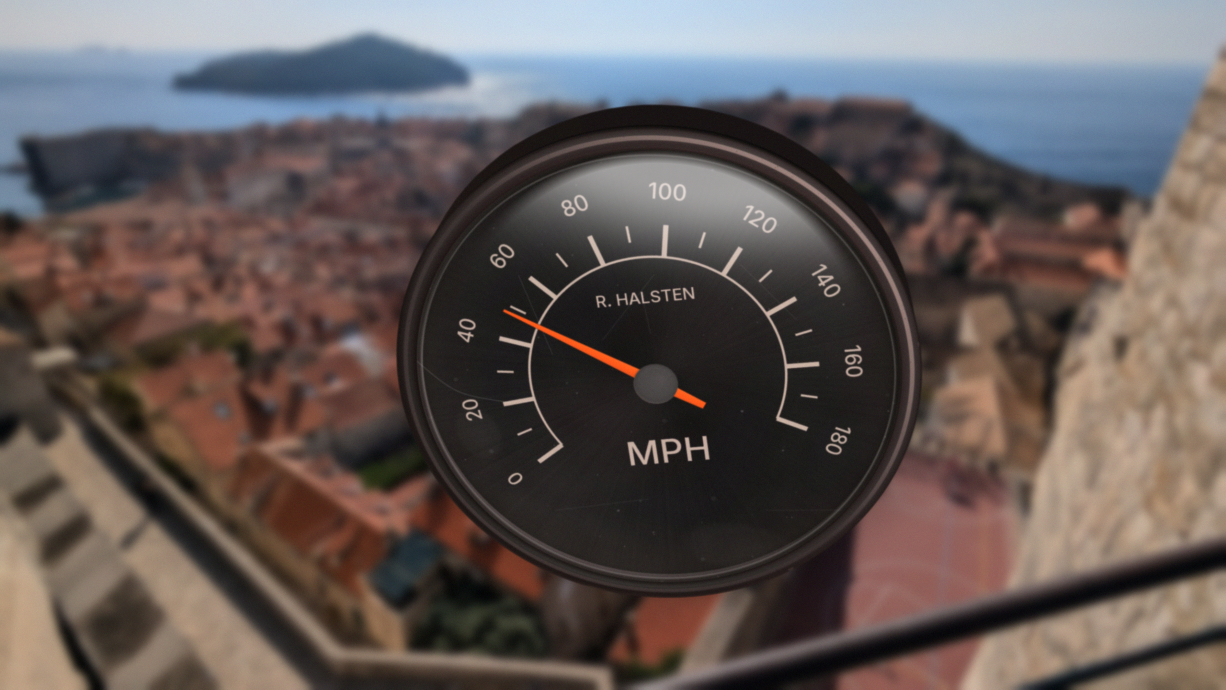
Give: **50** mph
